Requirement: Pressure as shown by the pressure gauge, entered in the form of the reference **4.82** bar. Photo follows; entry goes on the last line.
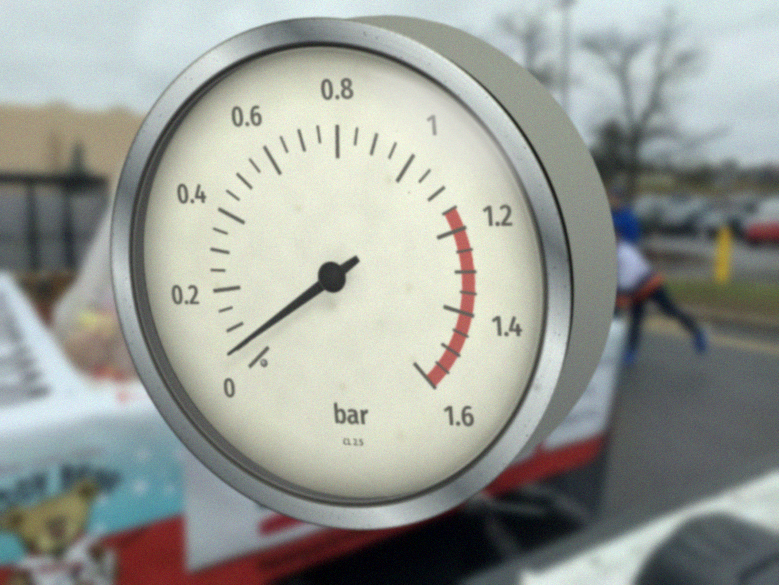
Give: **0.05** bar
